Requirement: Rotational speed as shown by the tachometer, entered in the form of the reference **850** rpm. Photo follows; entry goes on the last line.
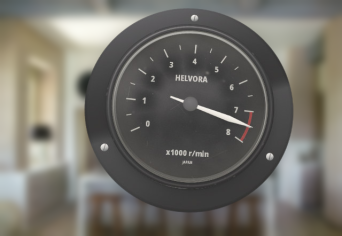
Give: **7500** rpm
